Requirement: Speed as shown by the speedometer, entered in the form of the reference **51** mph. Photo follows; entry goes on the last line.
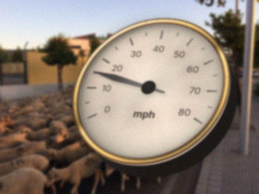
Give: **15** mph
